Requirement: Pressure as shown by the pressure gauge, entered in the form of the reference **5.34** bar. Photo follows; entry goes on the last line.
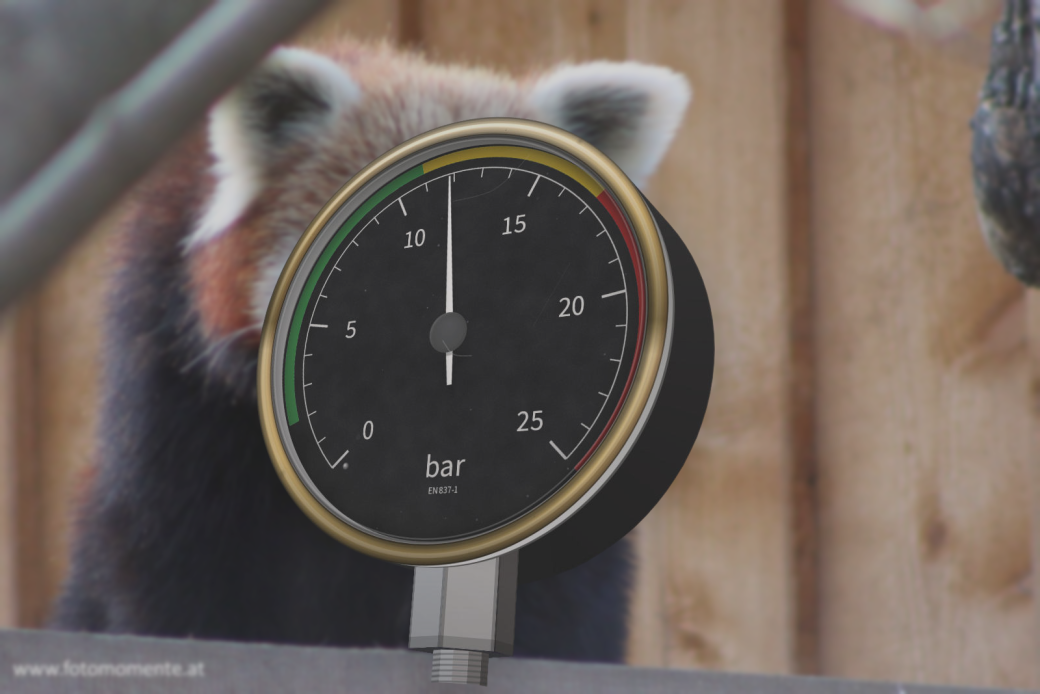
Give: **12** bar
